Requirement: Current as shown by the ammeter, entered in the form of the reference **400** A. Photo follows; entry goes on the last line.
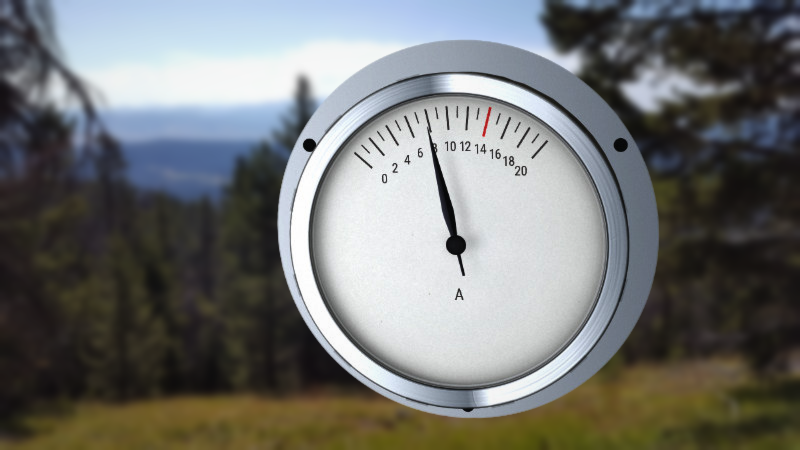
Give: **8** A
